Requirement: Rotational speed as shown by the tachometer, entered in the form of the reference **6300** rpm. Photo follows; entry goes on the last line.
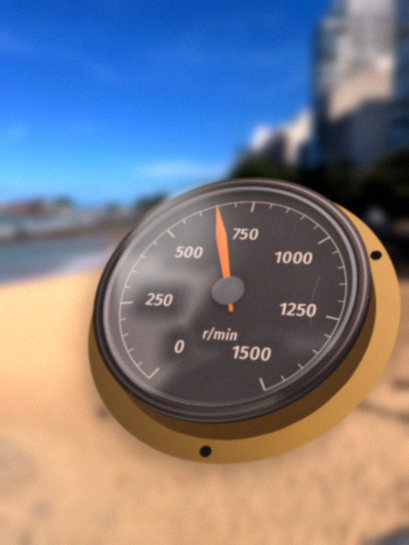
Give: **650** rpm
